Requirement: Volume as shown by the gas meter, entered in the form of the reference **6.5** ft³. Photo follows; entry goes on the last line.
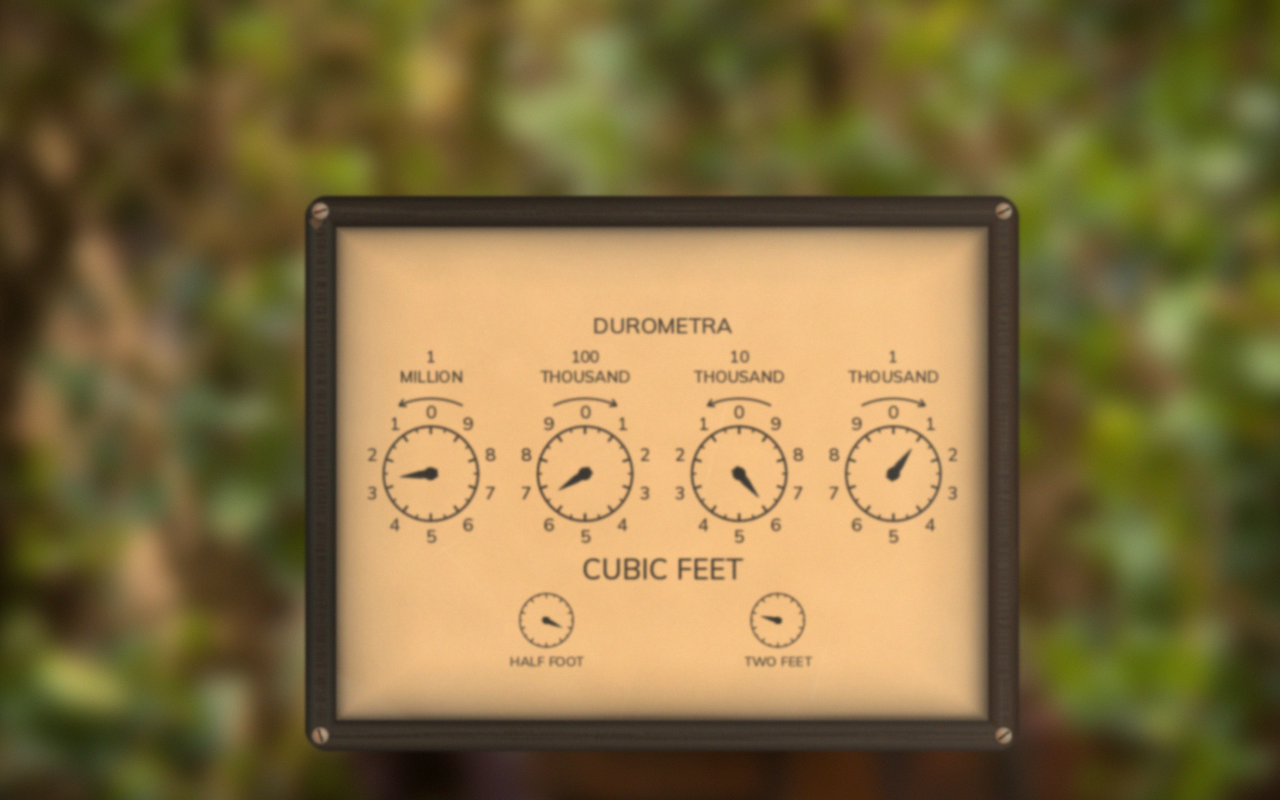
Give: **266100** ft³
